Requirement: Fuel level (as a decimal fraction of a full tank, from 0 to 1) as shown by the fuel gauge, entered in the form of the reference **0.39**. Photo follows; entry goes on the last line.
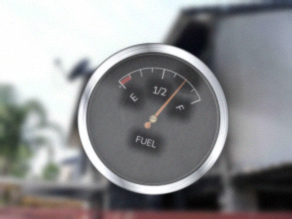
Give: **0.75**
